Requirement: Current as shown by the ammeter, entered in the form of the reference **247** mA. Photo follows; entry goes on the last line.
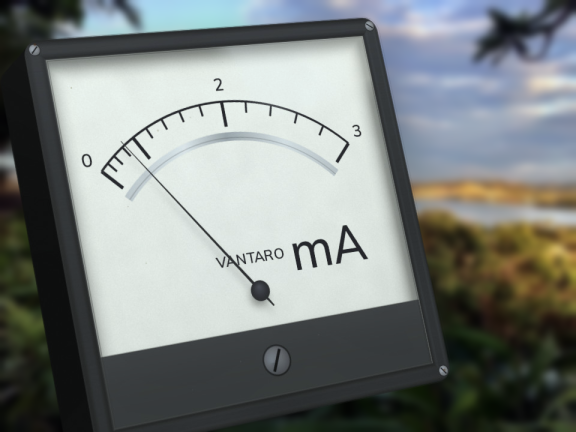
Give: **0.8** mA
